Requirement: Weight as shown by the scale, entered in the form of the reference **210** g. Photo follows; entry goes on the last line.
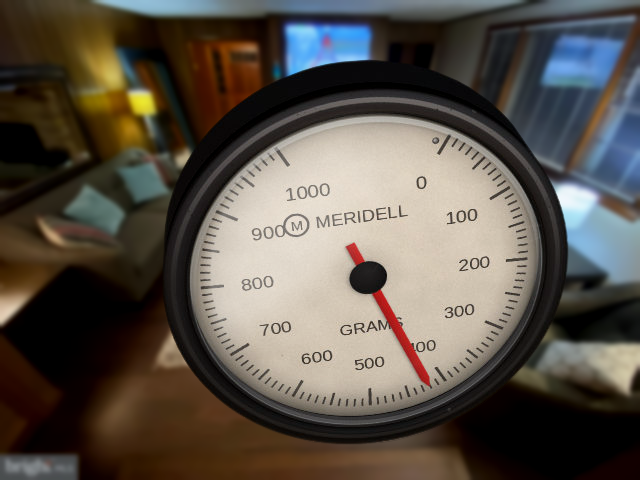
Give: **420** g
